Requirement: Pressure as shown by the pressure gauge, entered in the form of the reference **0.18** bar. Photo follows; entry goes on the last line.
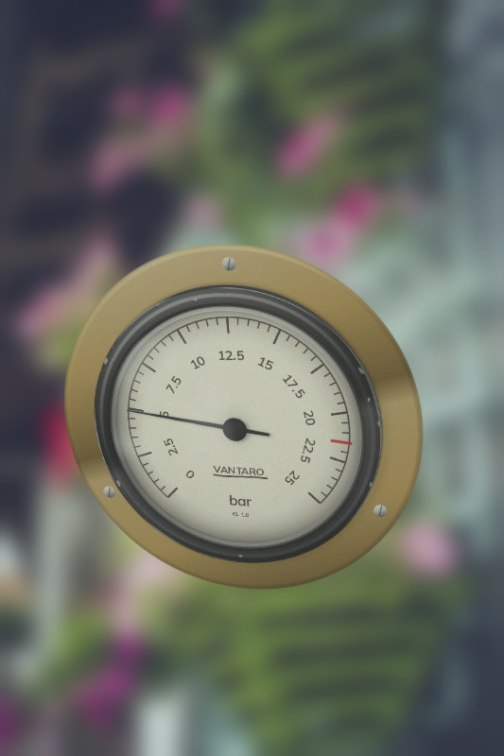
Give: **5** bar
